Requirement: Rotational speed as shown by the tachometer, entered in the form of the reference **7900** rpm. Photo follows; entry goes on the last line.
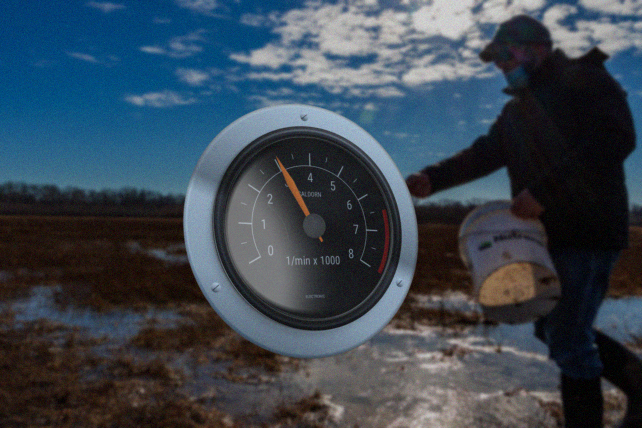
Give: **3000** rpm
